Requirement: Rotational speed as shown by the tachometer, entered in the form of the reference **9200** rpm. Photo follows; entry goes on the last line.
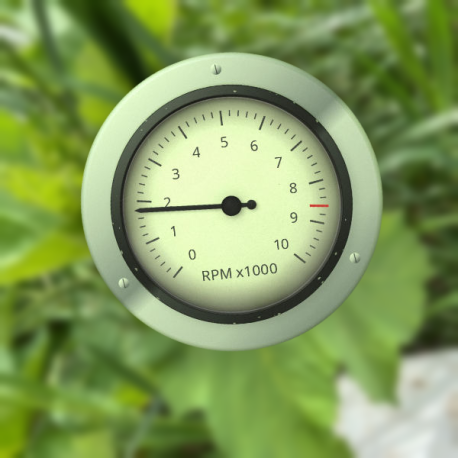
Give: **1800** rpm
